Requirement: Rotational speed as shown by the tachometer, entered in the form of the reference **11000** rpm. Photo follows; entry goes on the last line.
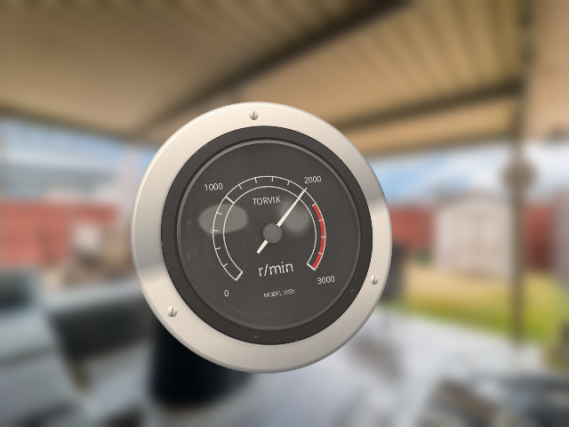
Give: **2000** rpm
